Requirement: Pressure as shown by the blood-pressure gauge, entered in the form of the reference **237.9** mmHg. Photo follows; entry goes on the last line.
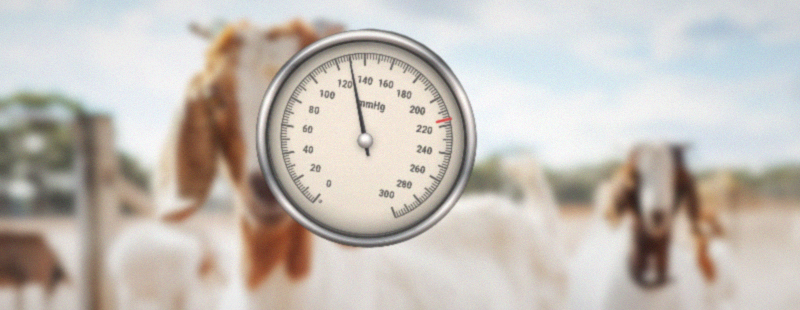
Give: **130** mmHg
